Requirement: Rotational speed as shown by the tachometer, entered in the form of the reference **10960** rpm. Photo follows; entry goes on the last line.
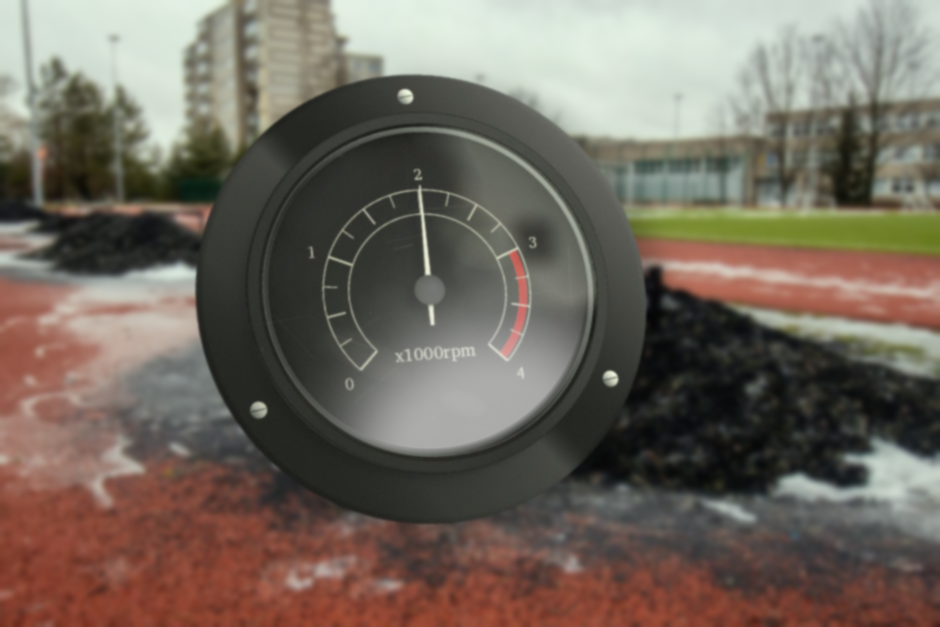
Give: **2000** rpm
